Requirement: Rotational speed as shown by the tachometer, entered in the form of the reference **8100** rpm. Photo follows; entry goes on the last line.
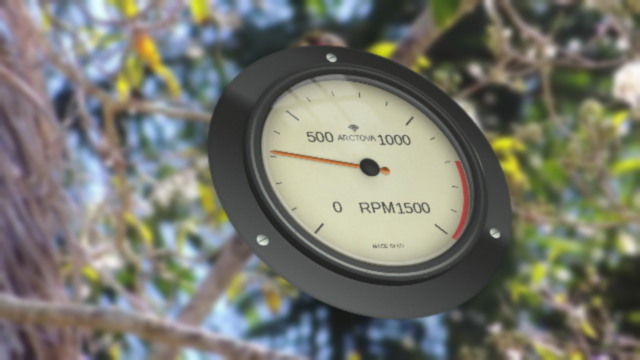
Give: **300** rpm
